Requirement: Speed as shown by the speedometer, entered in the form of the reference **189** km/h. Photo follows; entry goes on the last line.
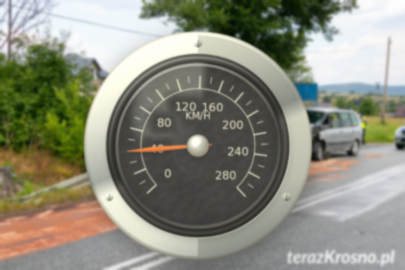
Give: **40** km/h
